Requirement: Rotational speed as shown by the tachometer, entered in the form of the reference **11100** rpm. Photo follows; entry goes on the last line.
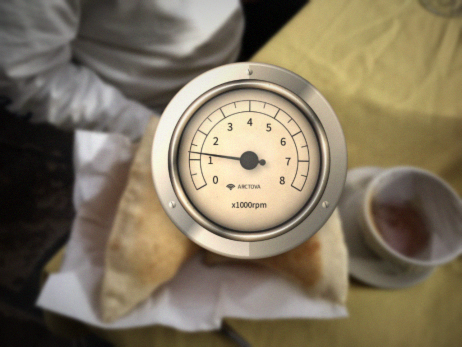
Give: **1250** rpm
